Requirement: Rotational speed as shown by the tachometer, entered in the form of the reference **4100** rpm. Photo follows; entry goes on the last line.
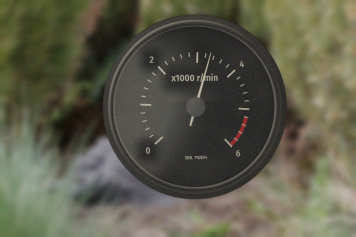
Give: **3300** rpm
